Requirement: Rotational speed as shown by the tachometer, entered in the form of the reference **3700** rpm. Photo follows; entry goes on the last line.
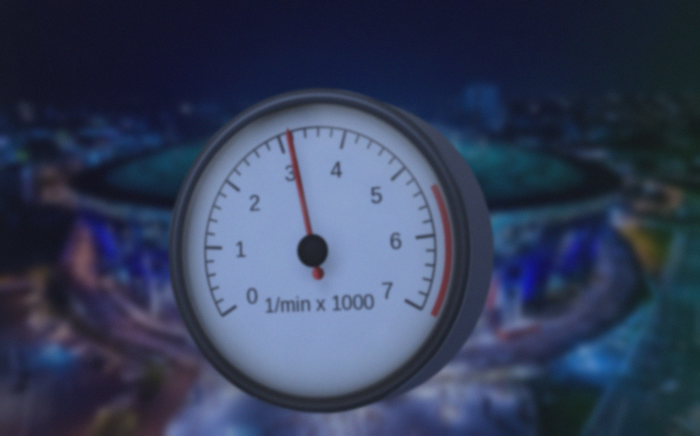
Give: **3200** rpm
